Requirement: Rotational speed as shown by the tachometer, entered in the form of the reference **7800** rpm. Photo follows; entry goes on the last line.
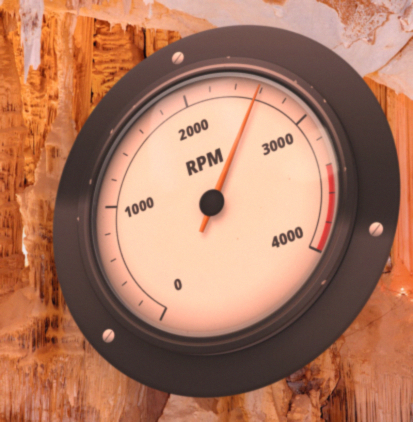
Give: **2600** rpm
